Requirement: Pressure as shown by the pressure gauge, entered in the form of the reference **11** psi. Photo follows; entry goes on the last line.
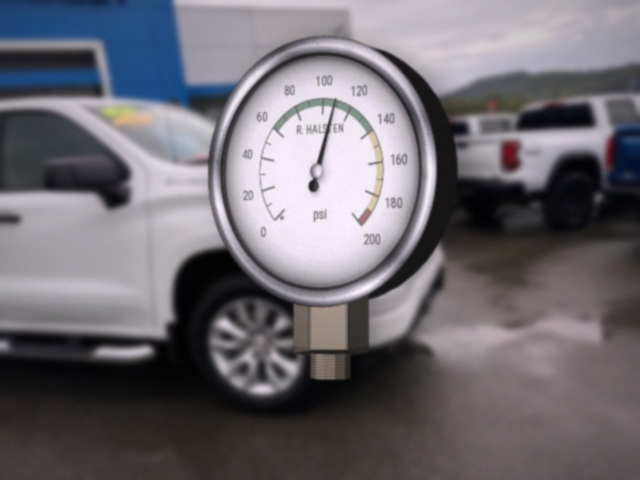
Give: **110** psi
